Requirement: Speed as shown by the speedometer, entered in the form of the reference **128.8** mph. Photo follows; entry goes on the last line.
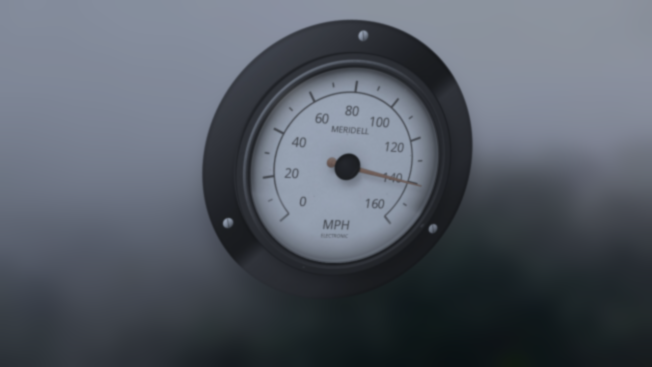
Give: **140** mph
